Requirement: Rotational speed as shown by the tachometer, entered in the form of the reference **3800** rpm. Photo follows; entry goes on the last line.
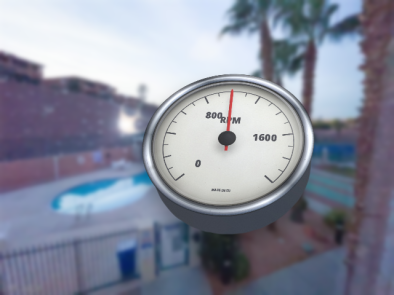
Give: **1000** rpm
